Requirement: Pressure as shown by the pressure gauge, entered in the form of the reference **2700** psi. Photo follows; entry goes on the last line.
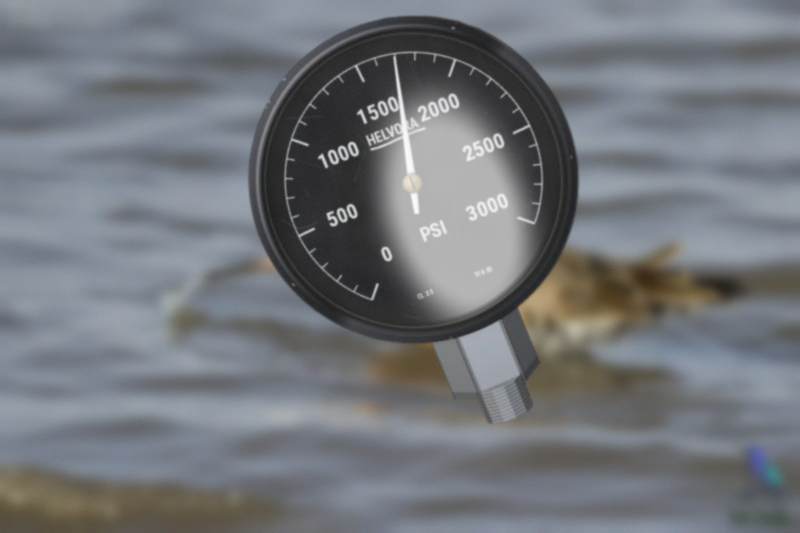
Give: **1700** psi
